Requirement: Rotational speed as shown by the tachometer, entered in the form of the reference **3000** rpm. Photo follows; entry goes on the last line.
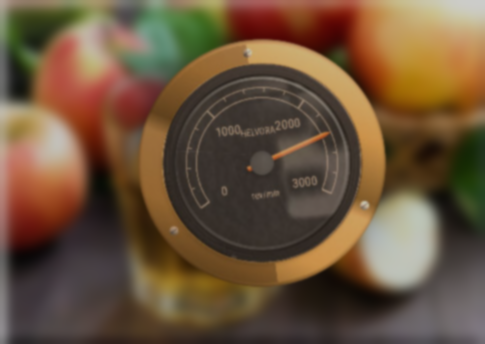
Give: **2400** rpm
